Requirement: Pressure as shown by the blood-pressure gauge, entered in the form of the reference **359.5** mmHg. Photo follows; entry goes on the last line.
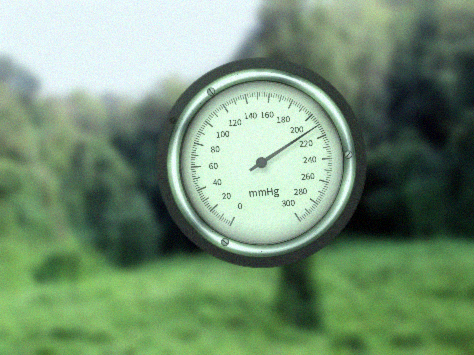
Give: **210** mmHg
